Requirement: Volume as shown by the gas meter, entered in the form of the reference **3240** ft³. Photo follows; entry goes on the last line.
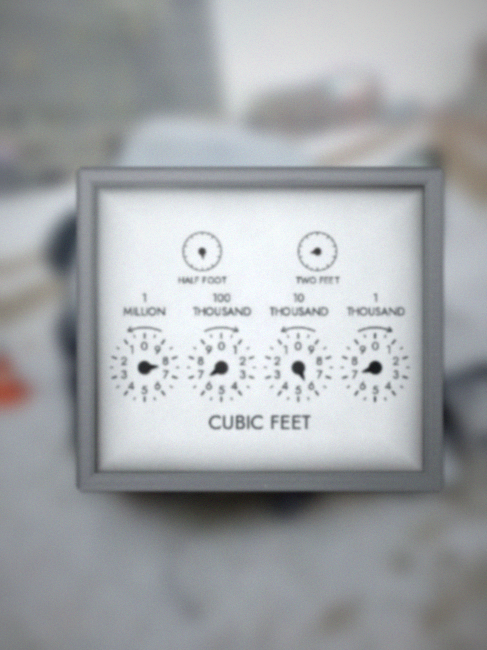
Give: **765700** ft³
